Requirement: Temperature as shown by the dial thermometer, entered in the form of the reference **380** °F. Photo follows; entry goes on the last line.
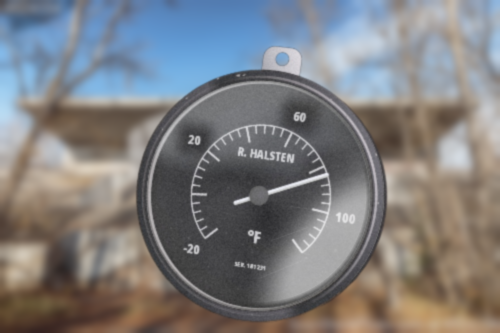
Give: **84** °F
